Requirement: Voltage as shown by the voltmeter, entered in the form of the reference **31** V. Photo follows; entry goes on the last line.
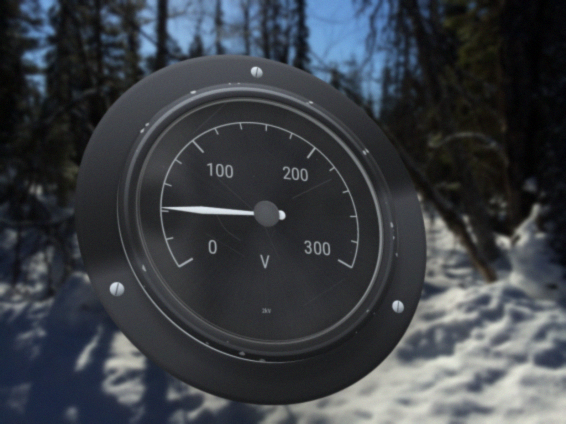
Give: **40** V
